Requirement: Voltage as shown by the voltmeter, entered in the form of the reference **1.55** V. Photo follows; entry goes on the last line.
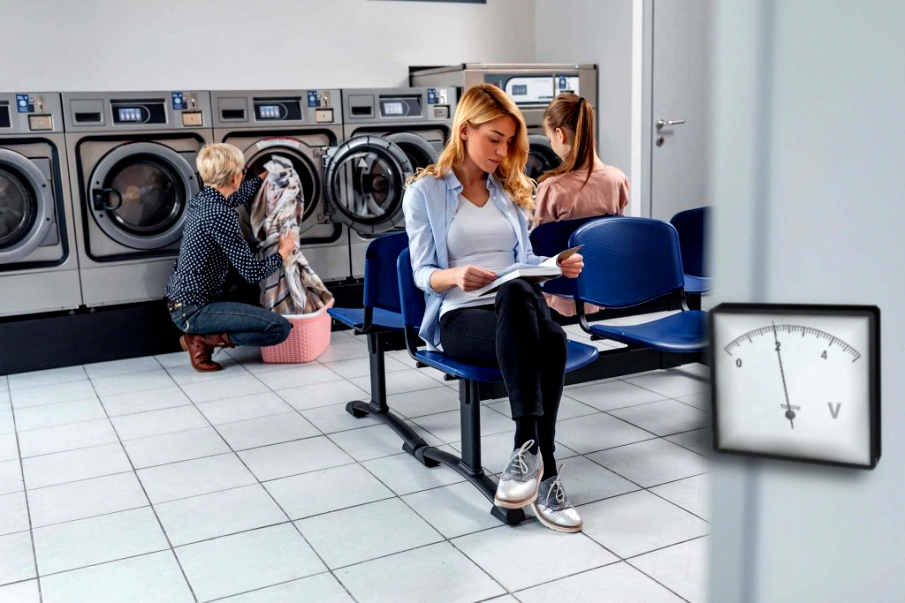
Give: **2** V
